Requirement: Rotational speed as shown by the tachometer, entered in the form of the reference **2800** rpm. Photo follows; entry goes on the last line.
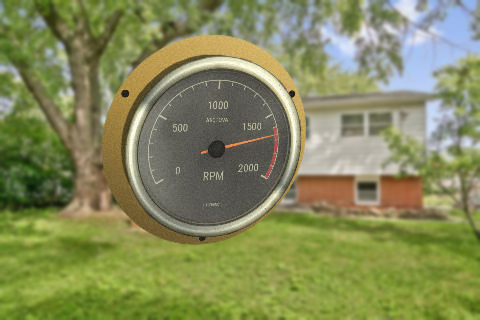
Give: **1650** rpm
